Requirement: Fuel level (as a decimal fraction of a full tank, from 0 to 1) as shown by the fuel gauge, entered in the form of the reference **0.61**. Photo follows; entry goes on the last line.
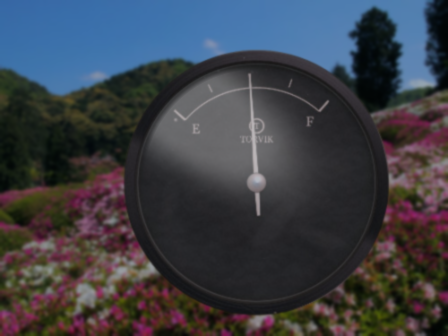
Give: **0.5**
